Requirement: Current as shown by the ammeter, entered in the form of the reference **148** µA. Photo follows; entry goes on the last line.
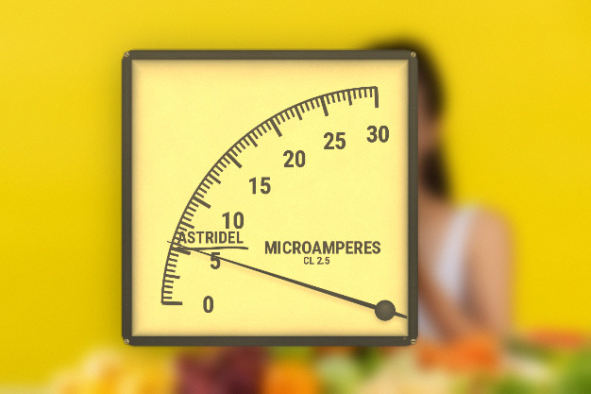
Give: **5.5** µA
